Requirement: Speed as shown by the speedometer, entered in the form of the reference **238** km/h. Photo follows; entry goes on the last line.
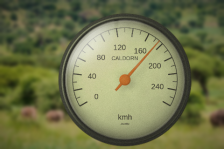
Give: **175** km/h
